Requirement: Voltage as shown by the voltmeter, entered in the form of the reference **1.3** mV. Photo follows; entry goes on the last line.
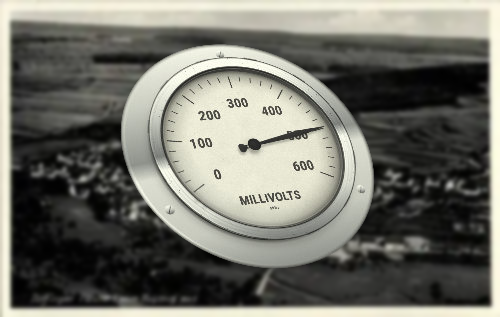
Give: **500** mV
